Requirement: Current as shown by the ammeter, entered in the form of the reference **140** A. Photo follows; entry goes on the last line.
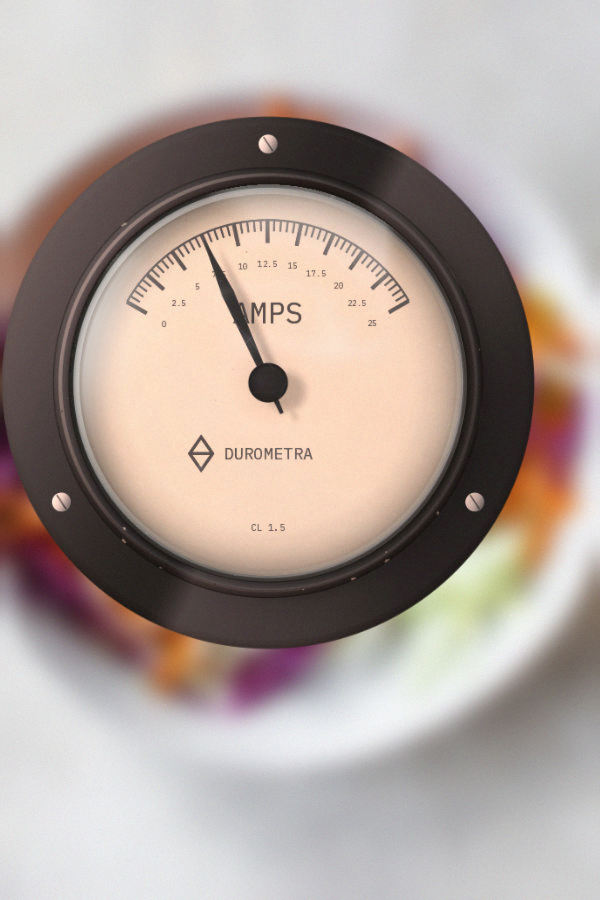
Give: **7.5** A
